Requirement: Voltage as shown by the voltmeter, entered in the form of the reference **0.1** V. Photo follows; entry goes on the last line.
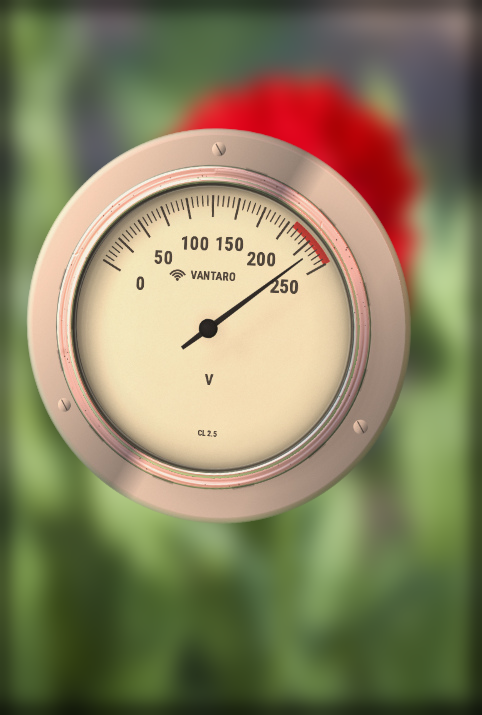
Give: **235** V
